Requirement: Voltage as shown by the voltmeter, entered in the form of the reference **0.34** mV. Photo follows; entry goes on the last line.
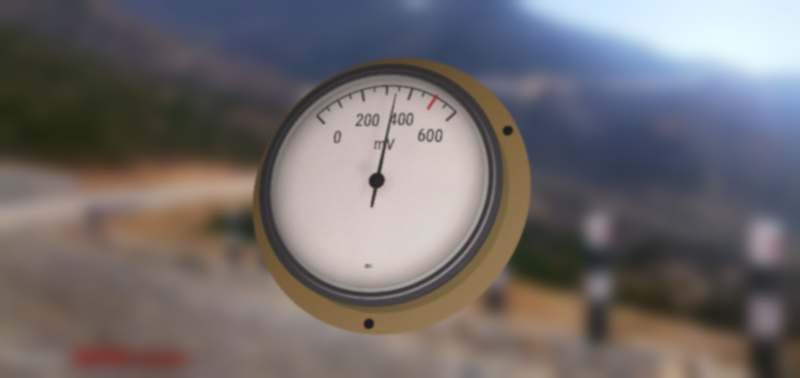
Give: **350** mV
